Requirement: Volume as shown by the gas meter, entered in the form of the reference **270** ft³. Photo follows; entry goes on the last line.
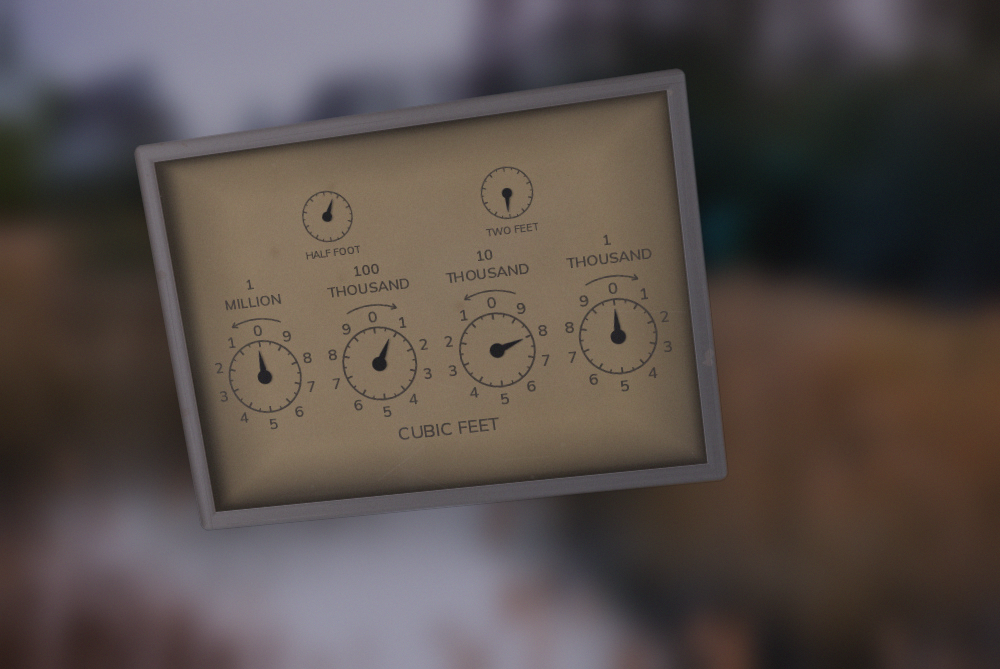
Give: **8000** ft³
